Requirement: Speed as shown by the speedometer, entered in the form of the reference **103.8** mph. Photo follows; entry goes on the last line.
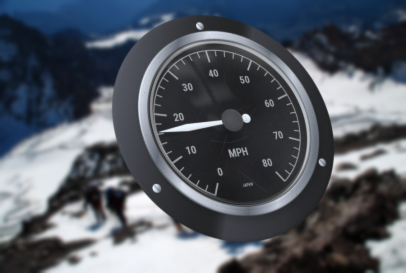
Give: **16** mph
